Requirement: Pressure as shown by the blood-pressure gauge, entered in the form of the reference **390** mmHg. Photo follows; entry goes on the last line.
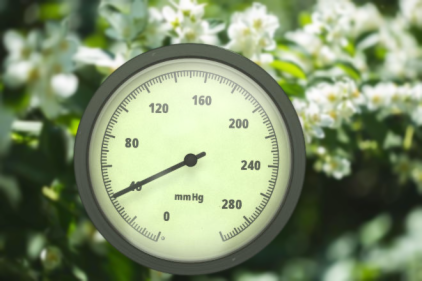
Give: **40** mmHg
